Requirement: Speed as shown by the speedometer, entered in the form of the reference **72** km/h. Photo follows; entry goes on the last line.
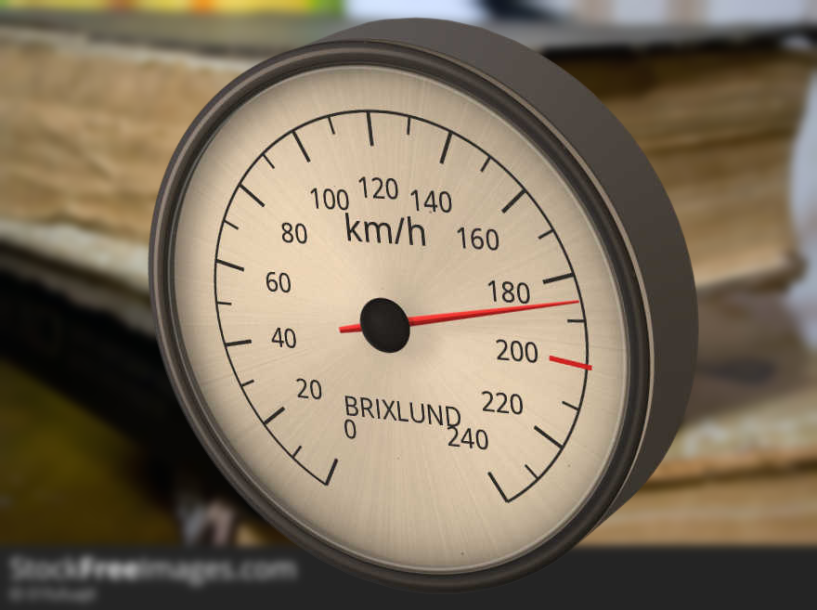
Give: **185** km/h
